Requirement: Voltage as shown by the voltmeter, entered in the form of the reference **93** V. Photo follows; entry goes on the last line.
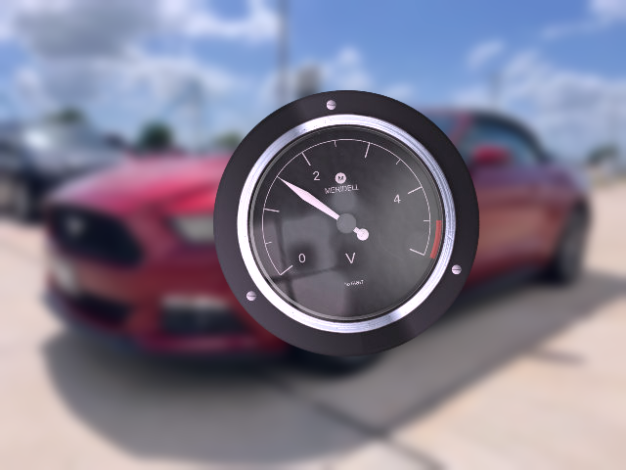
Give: **1.5** V
